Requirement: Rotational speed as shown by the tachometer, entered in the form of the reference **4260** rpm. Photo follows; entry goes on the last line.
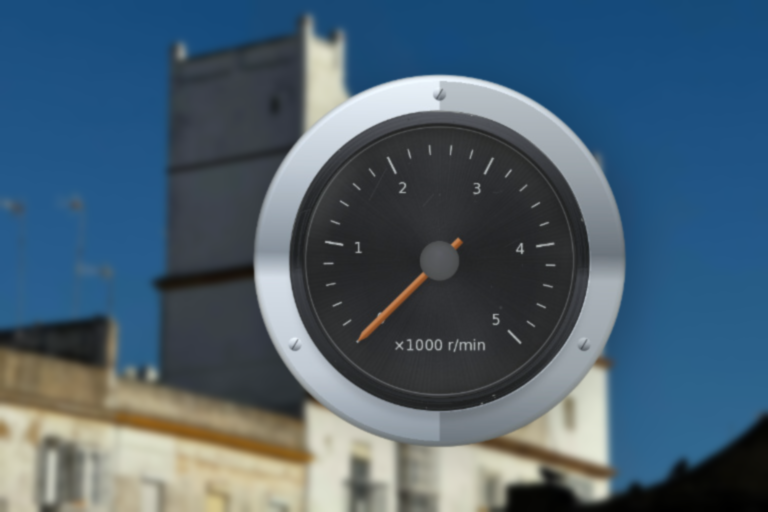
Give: **0** rpm
